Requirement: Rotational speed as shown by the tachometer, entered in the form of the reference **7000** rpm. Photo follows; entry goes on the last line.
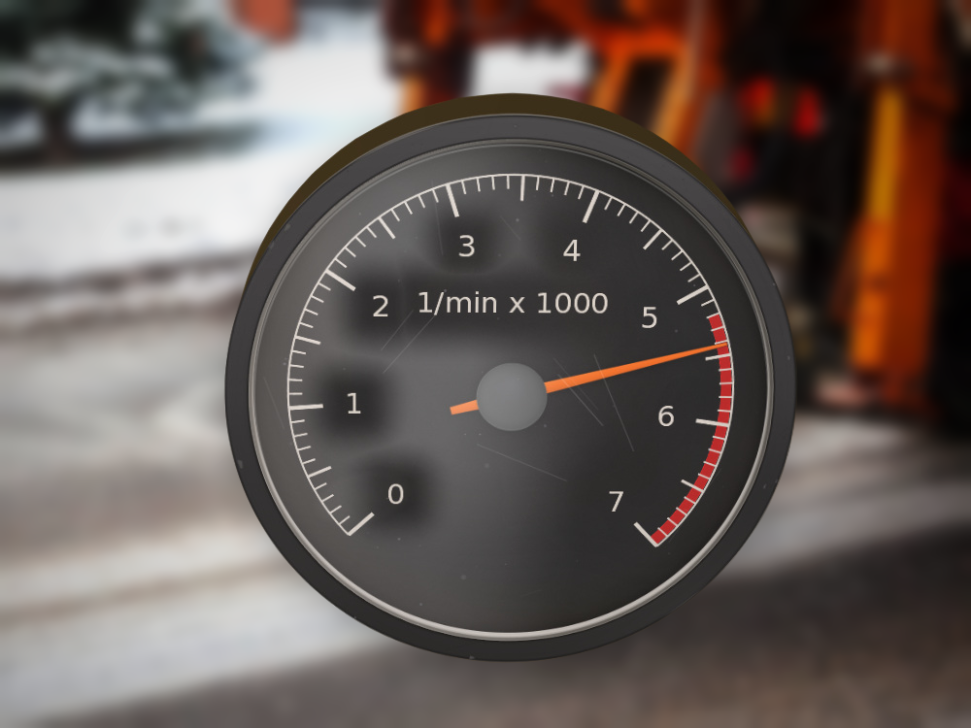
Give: **5400** rpm
